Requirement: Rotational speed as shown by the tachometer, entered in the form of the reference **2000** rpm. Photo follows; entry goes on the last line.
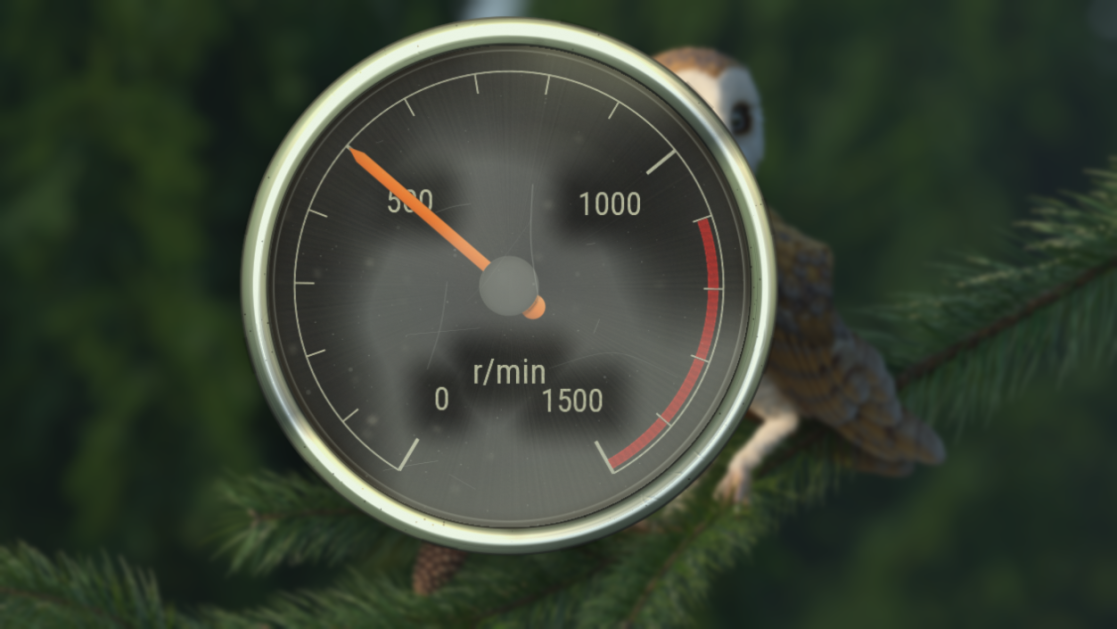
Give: **500** rpm
